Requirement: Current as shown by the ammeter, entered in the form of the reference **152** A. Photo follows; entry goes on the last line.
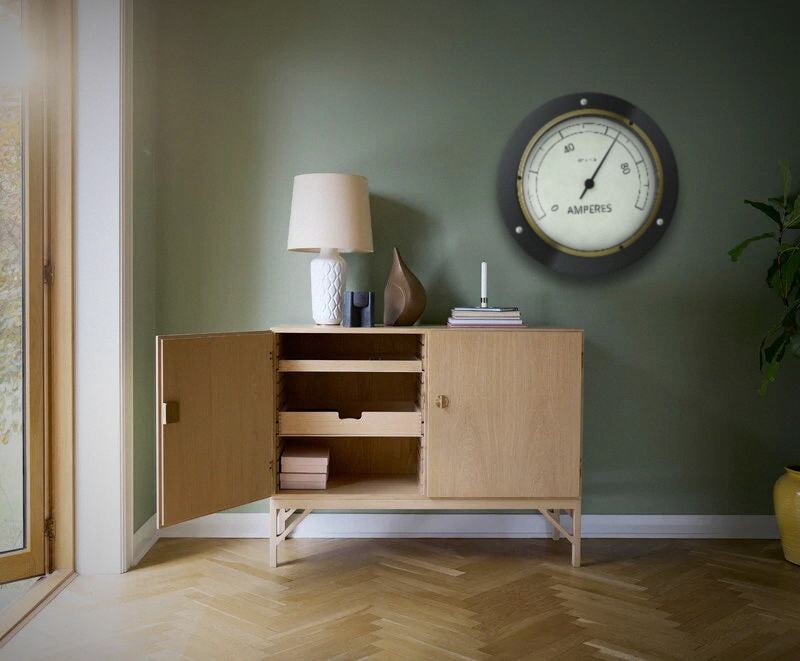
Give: **65** A
